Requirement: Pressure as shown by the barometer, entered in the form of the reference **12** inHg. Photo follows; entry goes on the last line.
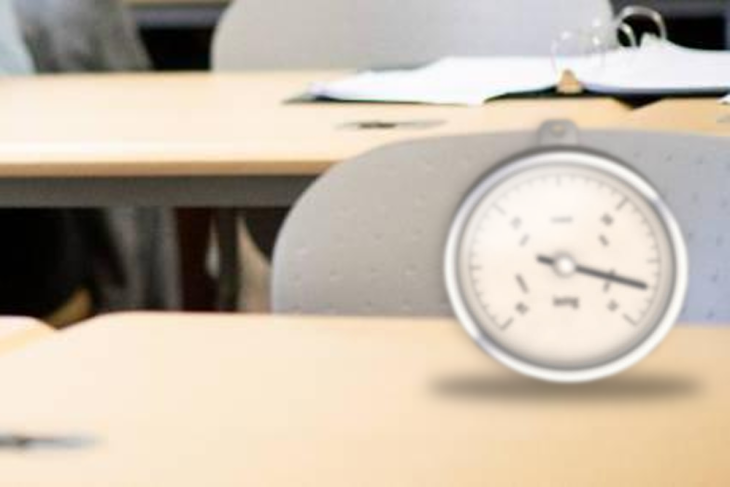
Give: **30.7** inHg
